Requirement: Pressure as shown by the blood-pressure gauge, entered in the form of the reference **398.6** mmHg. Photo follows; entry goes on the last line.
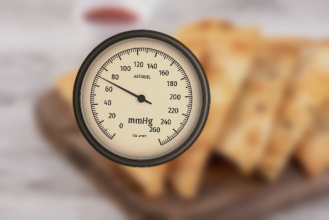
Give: **70** mmHg
